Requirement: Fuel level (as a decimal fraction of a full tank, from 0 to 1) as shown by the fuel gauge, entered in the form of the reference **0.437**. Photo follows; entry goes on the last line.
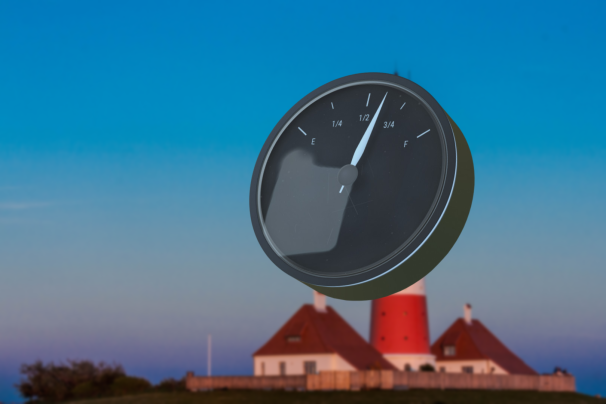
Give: **0.625**
